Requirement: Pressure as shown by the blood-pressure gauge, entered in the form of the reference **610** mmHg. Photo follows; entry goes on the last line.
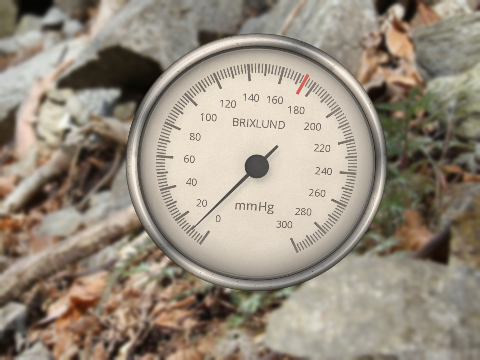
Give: **10** mmHg
